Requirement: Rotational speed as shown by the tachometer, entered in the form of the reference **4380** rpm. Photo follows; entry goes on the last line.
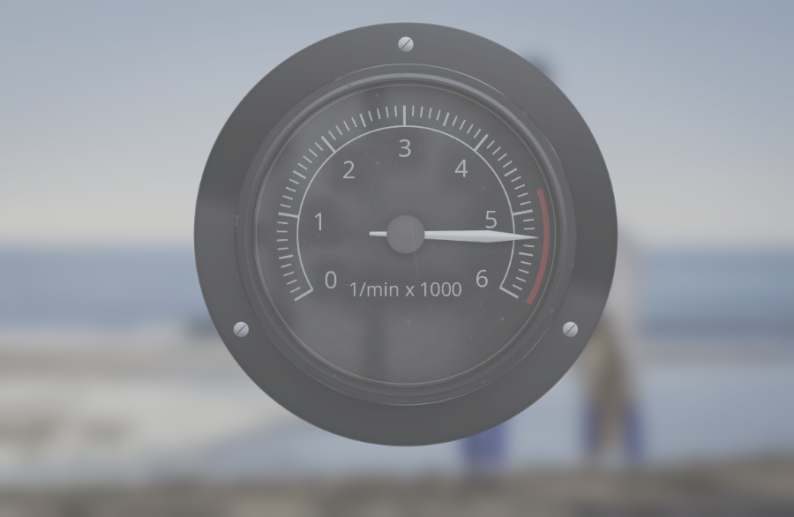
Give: **5300** rpm
